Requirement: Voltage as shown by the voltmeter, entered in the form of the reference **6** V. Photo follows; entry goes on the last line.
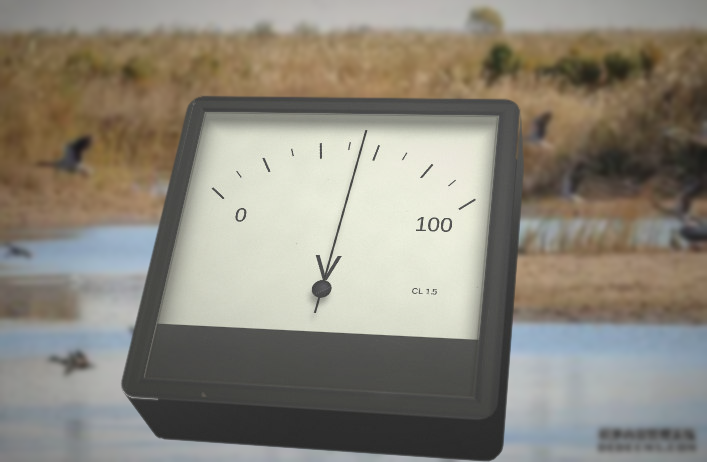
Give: **55** V
